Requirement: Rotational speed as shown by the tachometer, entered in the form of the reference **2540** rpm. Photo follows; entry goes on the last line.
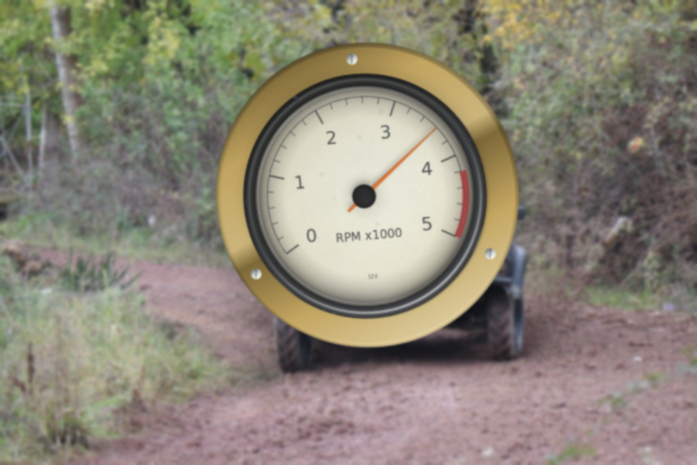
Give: **3600** rpm
